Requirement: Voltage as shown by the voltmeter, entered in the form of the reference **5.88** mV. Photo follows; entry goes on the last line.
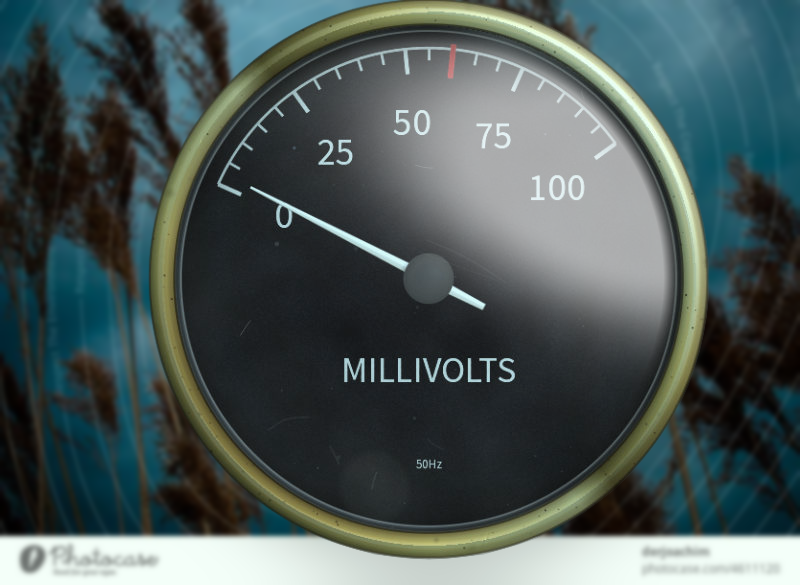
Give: **2.5** mV
